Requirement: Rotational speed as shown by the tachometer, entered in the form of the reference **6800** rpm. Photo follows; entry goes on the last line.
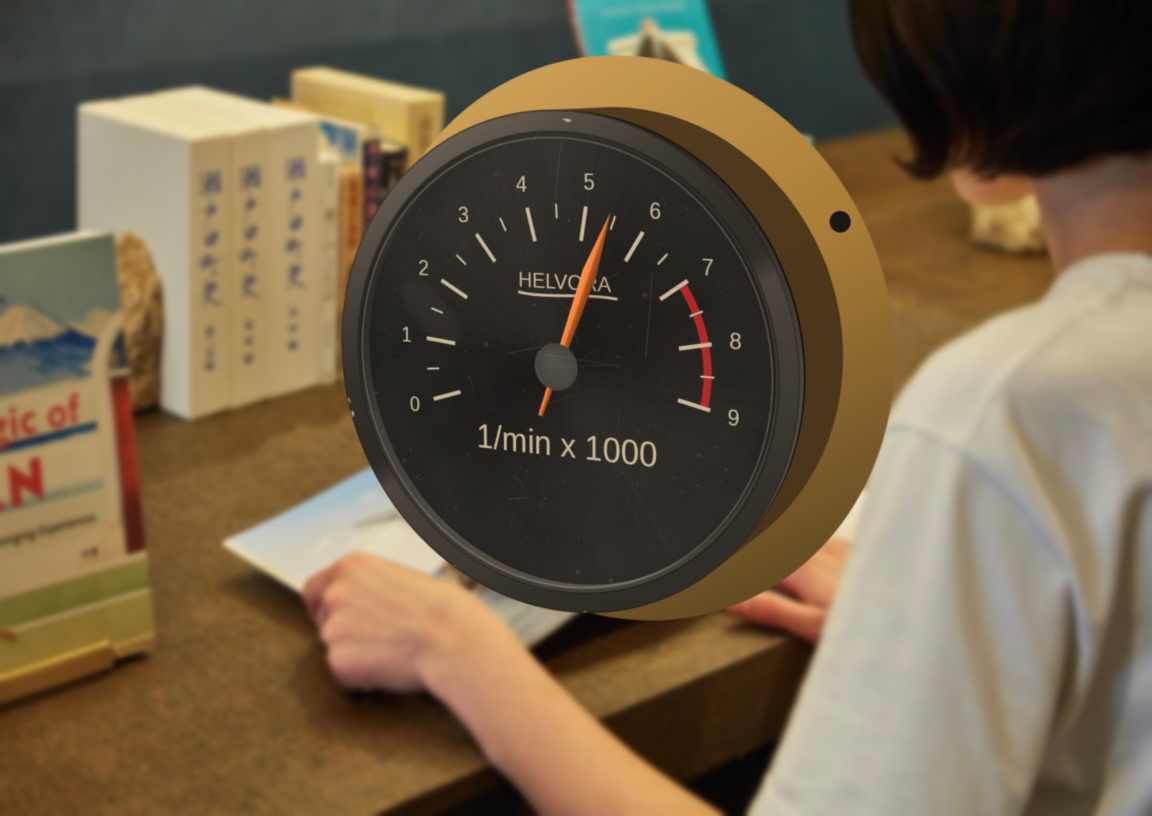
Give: **5500** rpm
